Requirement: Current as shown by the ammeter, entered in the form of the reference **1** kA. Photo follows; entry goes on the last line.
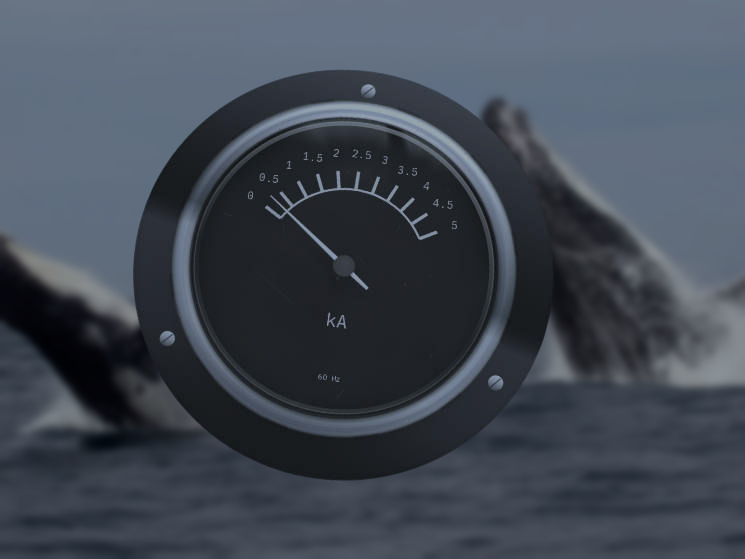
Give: **0.25** kA
